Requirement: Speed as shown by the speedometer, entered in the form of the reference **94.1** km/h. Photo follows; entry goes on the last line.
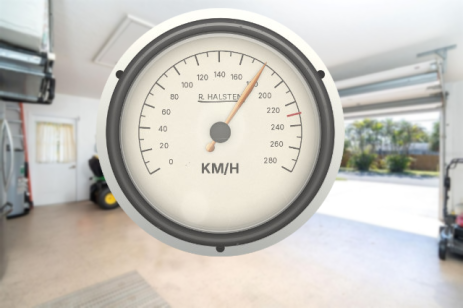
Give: **180** km/h
